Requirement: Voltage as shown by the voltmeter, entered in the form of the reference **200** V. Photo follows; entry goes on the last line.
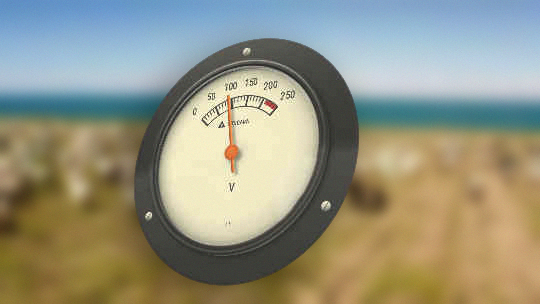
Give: **100** V
